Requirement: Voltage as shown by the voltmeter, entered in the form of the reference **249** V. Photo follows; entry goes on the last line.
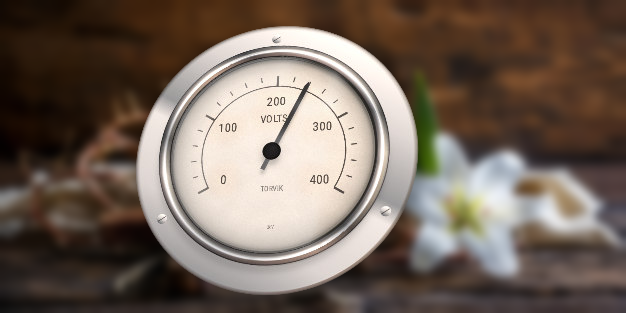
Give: **240** V
